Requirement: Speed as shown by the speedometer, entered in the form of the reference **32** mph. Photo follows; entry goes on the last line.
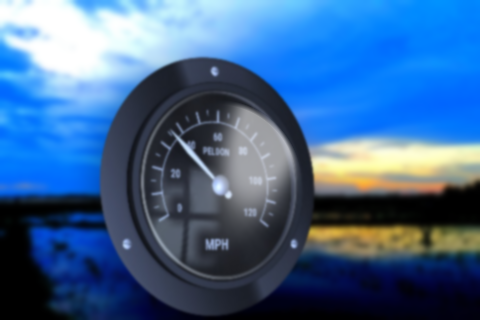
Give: **35** mph
